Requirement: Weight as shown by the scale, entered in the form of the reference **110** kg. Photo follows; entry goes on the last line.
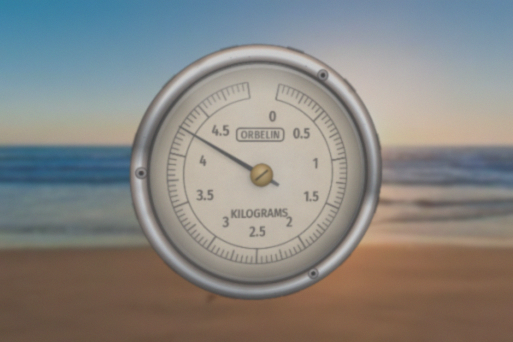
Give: **4.25** kg
